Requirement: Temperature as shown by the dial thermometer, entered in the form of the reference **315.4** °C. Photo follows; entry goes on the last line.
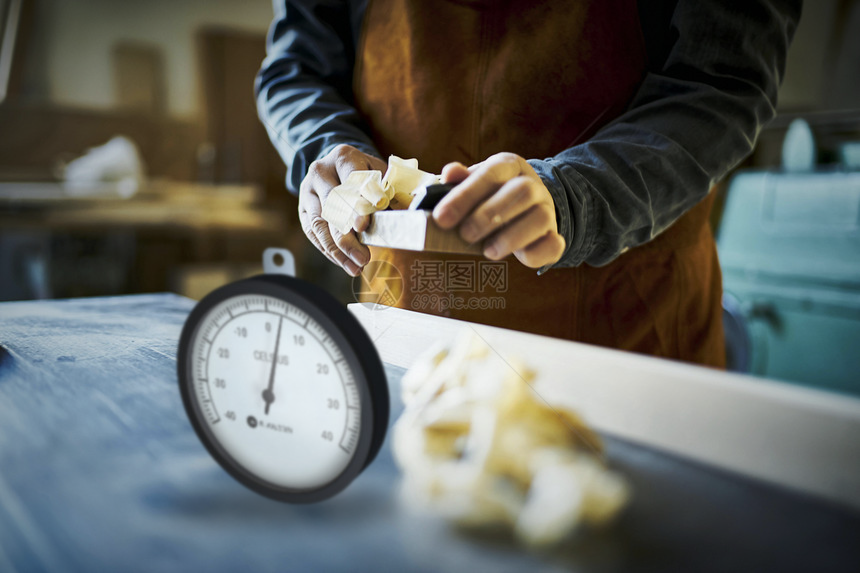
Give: **5** °C
